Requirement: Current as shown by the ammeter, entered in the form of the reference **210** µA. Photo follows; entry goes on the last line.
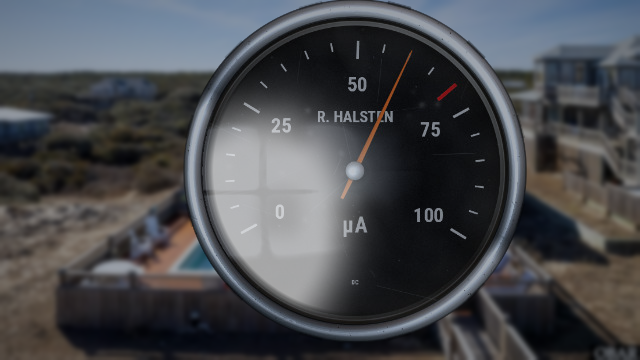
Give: **60** µA
